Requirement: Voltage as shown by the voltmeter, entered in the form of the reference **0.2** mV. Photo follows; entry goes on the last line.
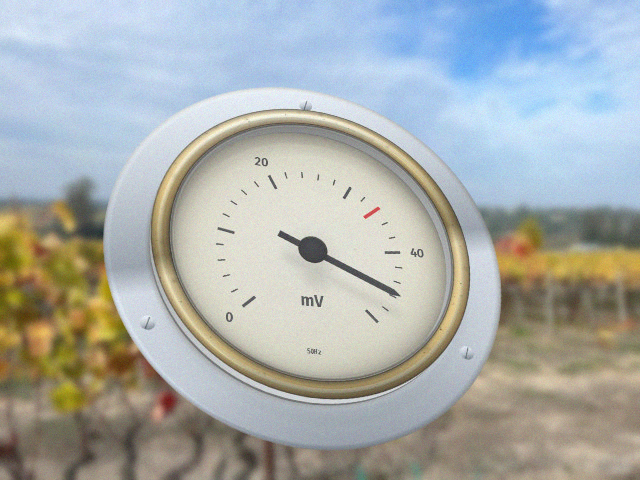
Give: **46** mV
